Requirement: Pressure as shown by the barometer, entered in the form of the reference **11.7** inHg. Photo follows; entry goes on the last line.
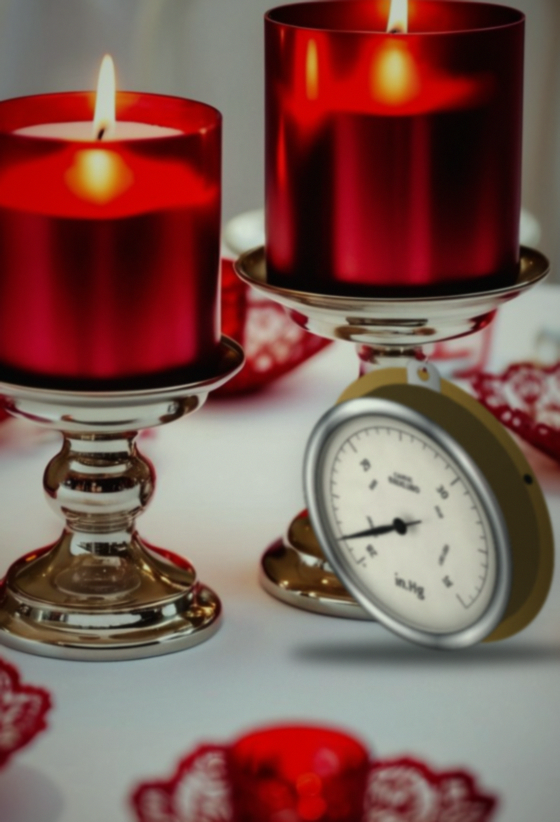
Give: **28.2** inHg
